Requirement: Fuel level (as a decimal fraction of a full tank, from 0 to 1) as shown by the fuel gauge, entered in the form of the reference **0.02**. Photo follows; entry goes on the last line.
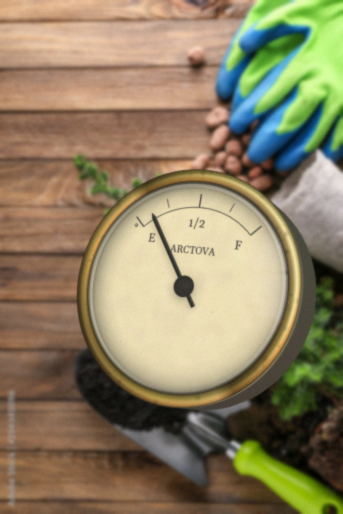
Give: **0.125**
